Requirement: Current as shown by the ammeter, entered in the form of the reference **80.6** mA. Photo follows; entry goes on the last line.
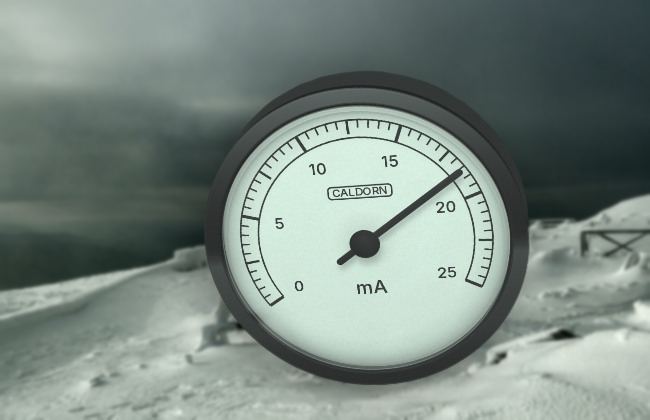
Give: **18.5** mA
